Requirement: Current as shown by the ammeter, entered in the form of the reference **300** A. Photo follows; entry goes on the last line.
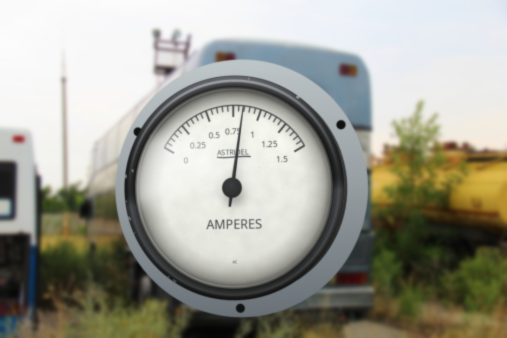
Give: **0.85** A
